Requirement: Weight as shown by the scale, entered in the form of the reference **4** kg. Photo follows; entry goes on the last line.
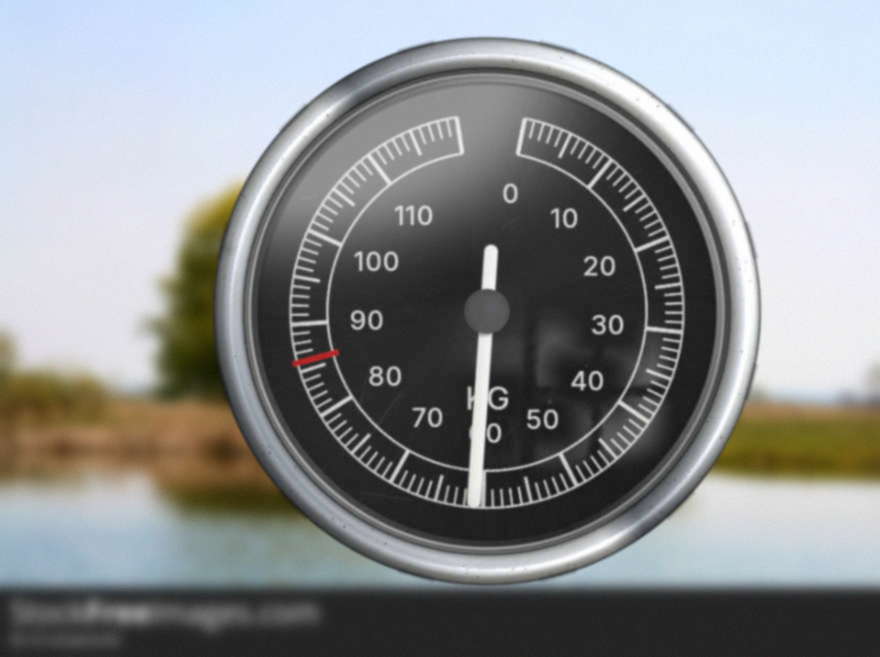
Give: **61** kg
